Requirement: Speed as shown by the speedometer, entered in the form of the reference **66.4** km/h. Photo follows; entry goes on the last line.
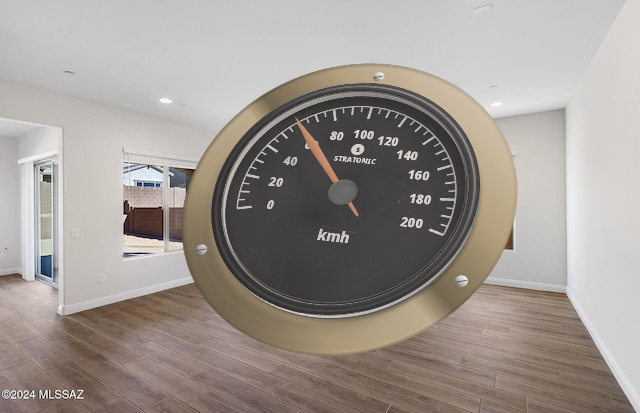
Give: **60** km/h
